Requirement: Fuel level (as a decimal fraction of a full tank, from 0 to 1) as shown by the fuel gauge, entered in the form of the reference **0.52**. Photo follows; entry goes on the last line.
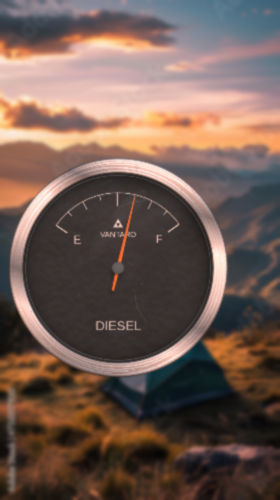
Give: **0.625**
